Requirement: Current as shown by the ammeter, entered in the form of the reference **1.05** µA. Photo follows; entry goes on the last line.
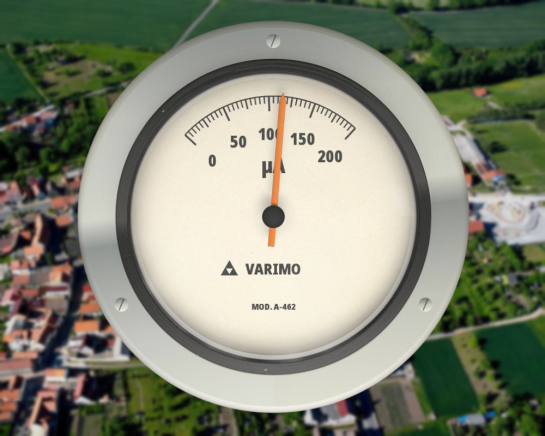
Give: **115** µA
